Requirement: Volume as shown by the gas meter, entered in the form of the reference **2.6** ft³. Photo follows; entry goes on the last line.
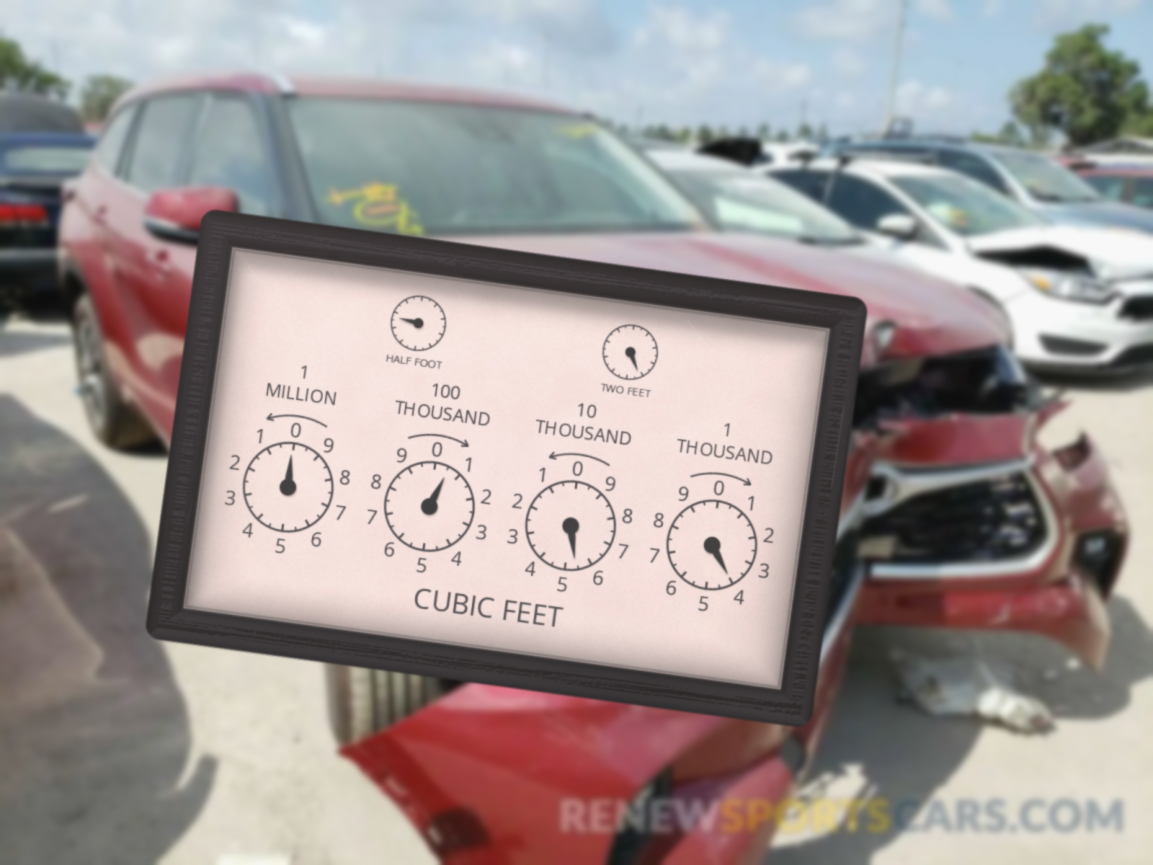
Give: **5400** ft³
